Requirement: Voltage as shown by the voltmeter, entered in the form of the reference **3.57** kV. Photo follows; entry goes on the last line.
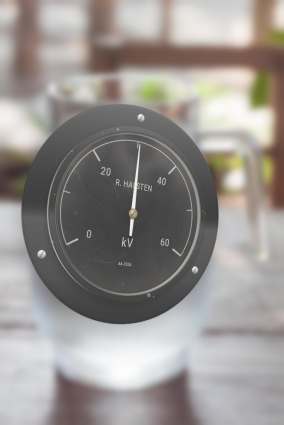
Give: **30** kV
